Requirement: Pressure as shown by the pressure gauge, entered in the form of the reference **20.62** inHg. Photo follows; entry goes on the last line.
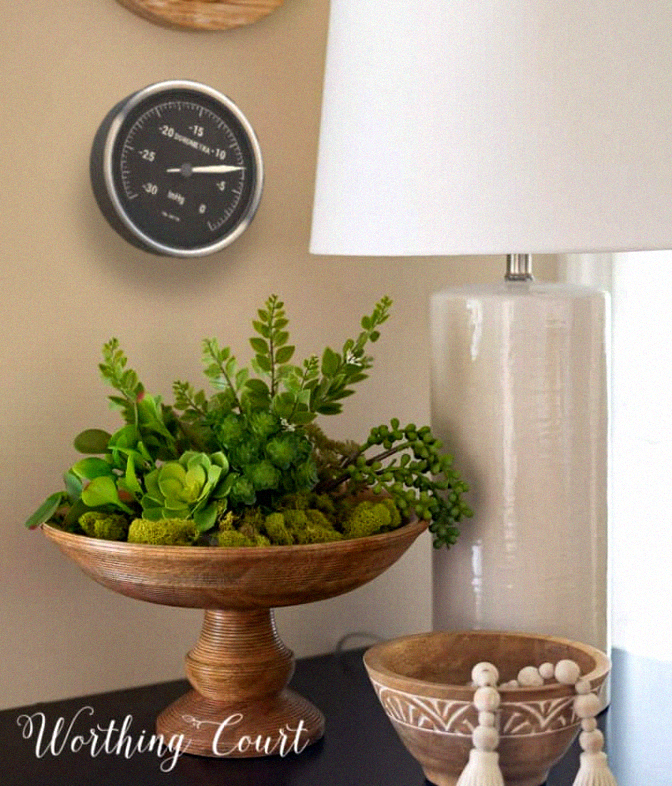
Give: **-7.5** inHg
